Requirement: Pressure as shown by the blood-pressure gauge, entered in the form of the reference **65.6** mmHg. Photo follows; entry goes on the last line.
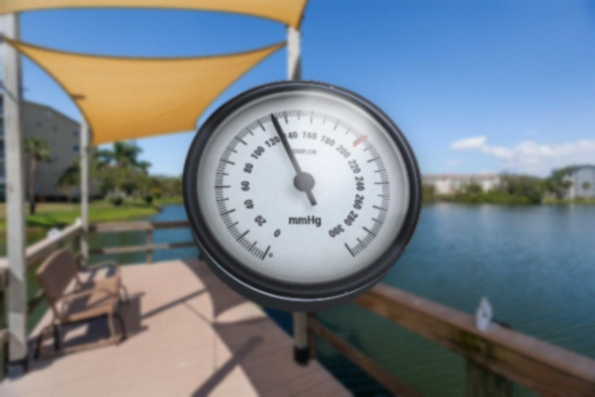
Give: **130** mmHg
